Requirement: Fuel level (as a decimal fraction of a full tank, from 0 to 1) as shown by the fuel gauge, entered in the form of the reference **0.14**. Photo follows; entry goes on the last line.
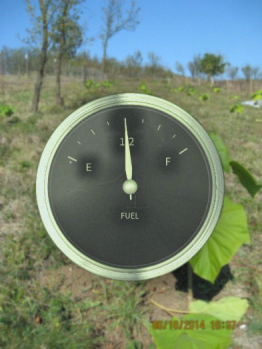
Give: **0.5**
